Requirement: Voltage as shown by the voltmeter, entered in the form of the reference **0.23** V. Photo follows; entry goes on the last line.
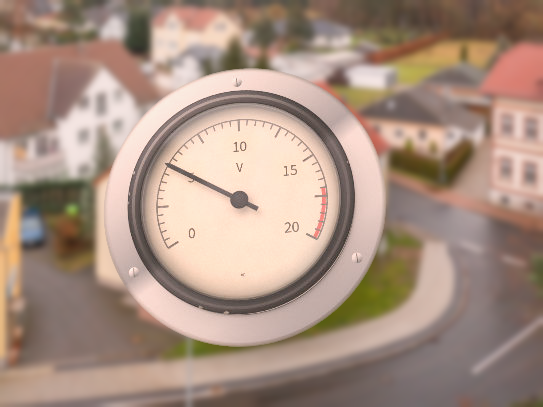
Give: **5** V
